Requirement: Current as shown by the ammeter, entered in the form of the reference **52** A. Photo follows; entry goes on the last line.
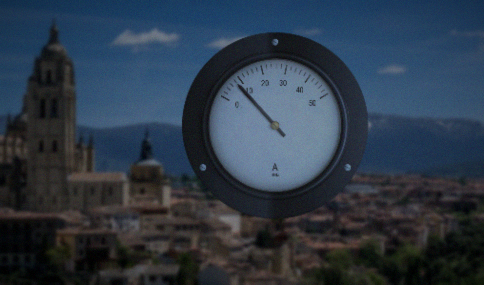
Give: **8** A
